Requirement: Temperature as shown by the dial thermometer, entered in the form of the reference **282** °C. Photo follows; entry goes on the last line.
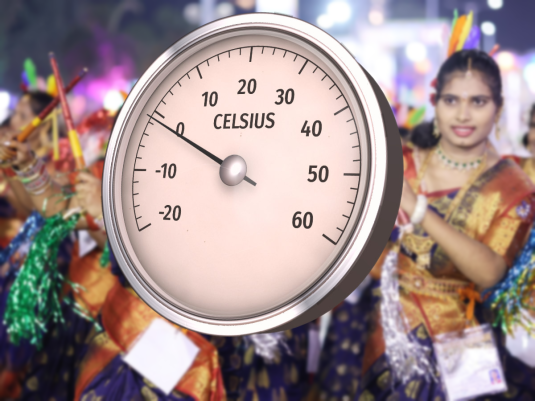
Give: **-1** °C
